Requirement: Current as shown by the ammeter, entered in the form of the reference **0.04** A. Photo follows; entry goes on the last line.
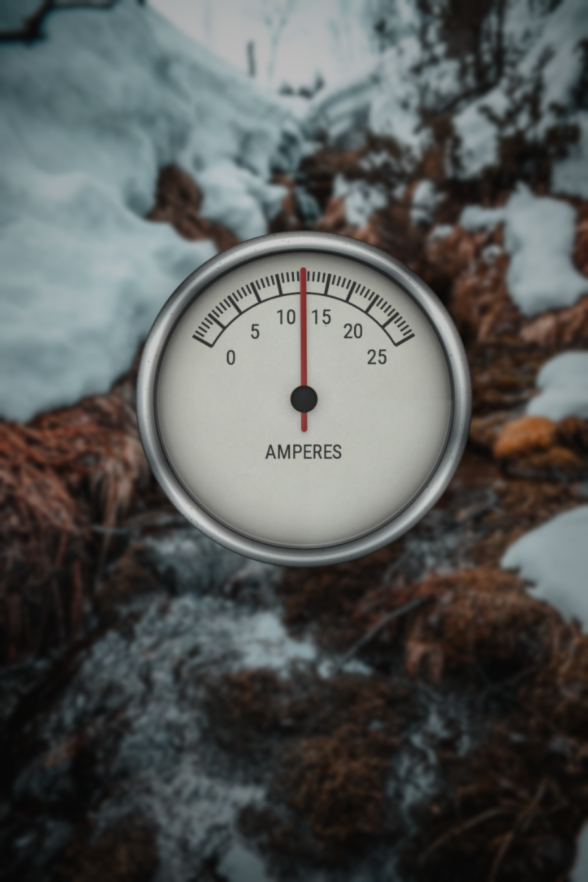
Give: **12.5** A
